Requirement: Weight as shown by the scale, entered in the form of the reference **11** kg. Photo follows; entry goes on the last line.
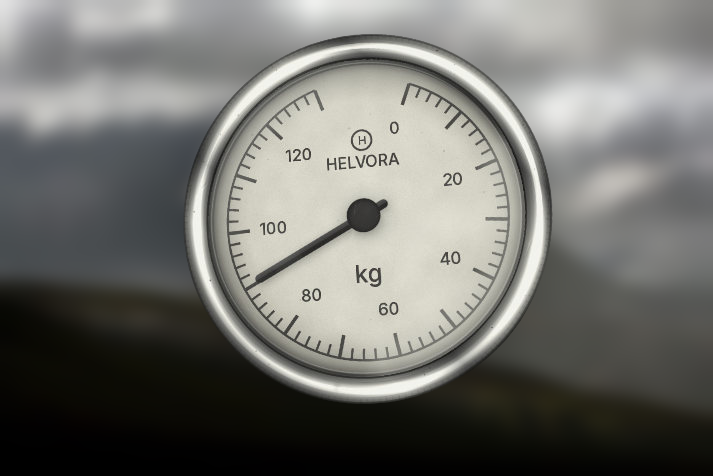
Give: **90** kg
